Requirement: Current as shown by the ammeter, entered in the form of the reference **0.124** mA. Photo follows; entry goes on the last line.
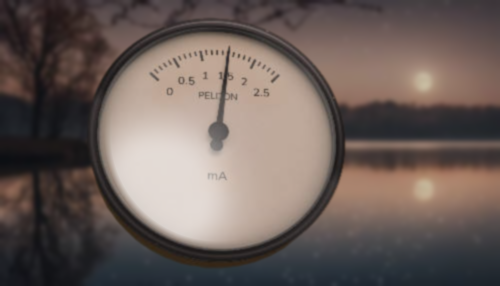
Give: **1.5** mA
